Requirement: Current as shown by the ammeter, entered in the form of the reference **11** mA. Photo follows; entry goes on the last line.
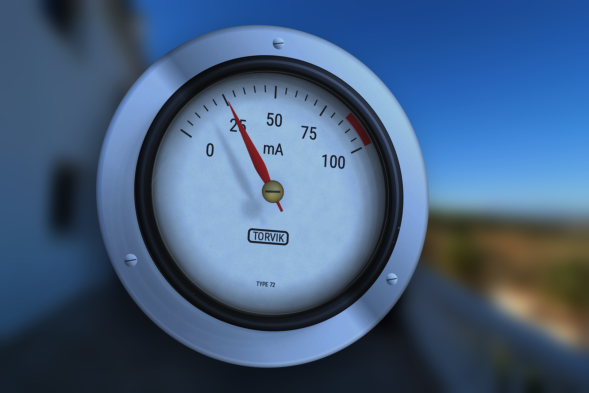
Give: **25** mA
